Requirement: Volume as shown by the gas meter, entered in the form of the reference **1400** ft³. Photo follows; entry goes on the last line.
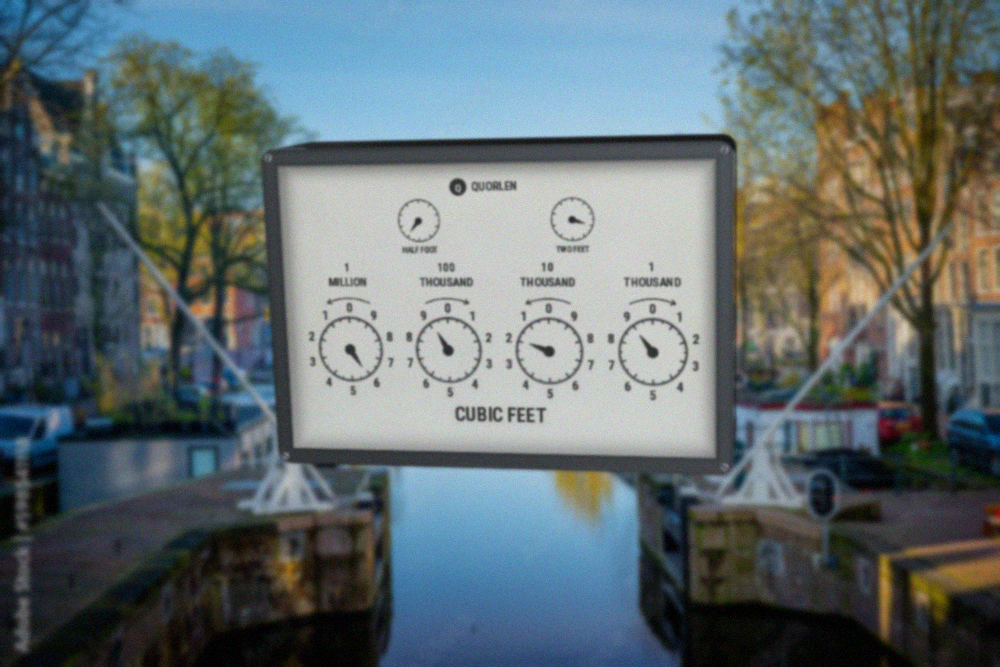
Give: **591900** ft³
